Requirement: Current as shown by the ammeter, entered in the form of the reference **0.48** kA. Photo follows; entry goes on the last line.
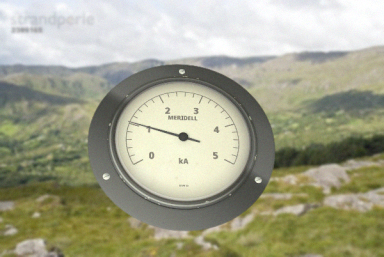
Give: **1** kA
